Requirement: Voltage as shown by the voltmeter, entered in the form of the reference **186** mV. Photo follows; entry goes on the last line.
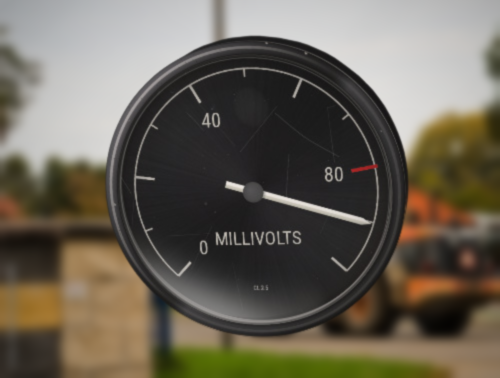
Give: **90** mV
